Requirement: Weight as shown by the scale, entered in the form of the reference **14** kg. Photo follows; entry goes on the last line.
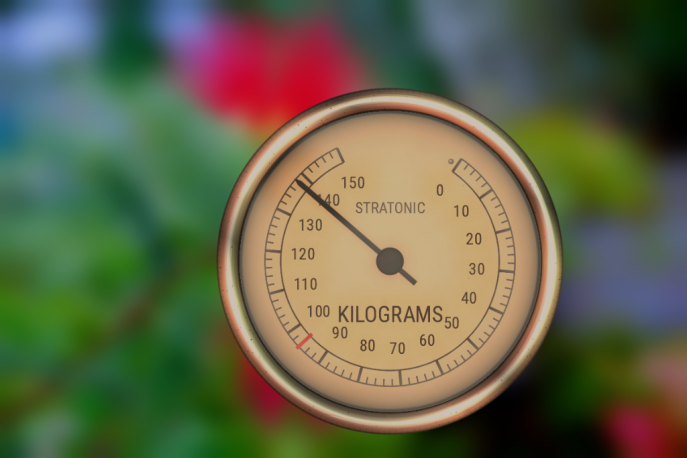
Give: **138** kg
